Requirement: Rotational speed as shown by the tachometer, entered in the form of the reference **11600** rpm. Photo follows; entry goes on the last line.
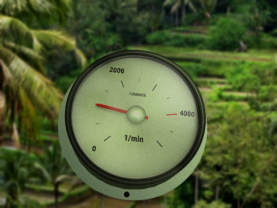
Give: **1000** rpm
